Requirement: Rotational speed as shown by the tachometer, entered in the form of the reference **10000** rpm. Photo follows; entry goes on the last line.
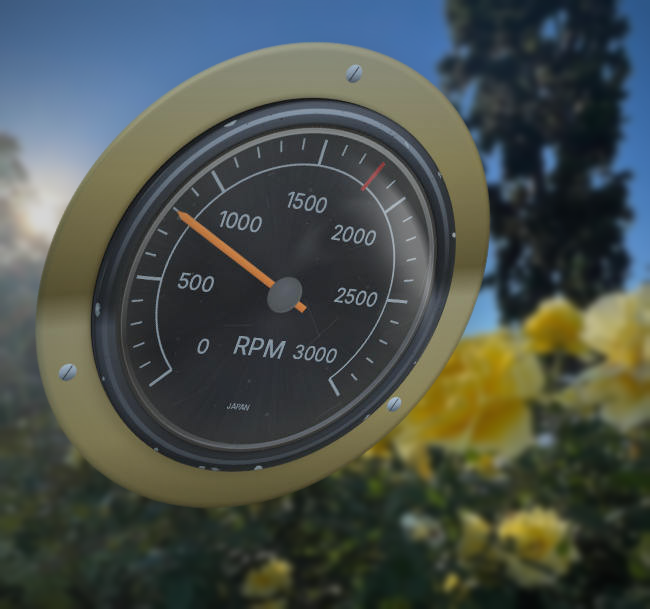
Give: **800** rpm
